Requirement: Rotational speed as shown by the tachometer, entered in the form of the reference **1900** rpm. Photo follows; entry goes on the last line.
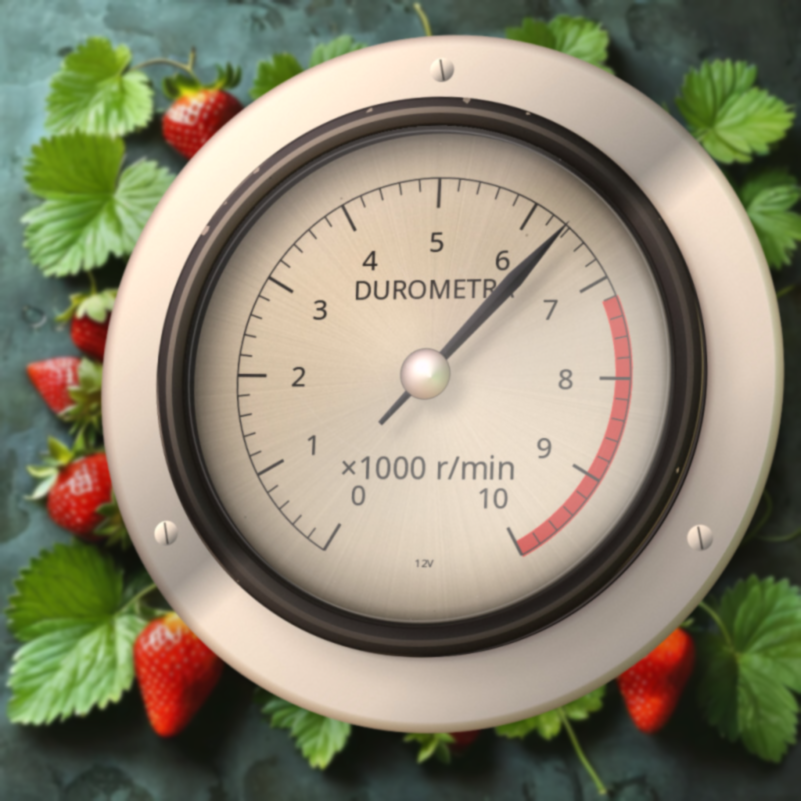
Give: **6400** rpm
